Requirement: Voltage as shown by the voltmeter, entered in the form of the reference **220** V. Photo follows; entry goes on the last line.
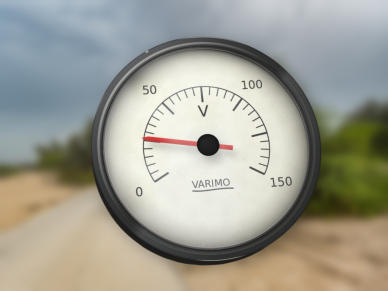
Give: **25** V
